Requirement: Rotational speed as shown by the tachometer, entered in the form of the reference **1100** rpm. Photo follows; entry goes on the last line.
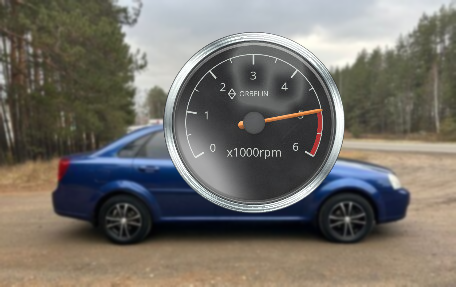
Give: **5000** rpm
